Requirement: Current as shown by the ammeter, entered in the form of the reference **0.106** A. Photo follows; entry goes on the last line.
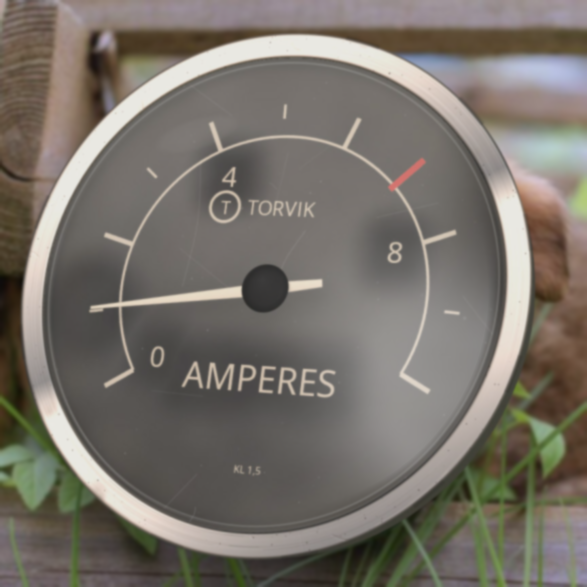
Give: **1** A
